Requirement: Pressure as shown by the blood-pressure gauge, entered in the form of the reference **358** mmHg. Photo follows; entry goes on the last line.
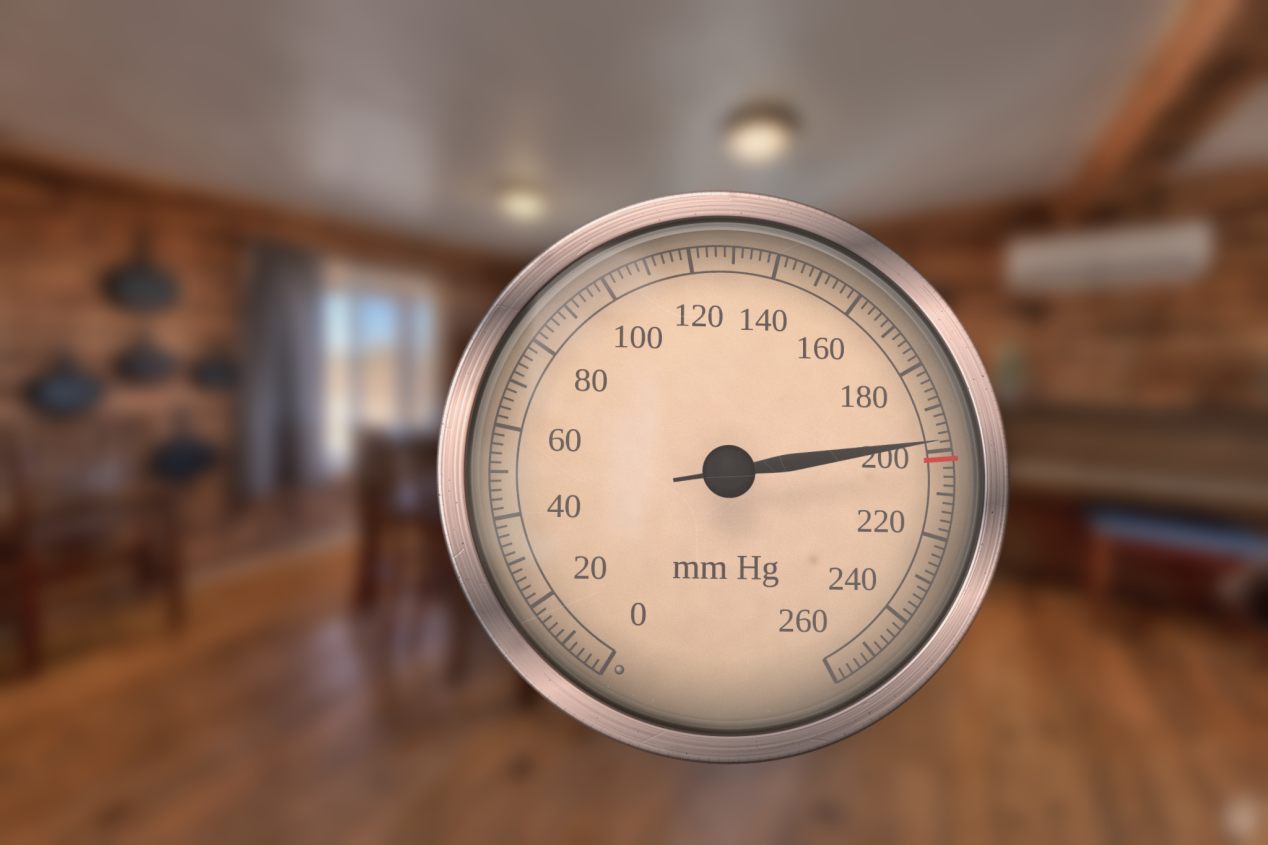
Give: **198** mmHg
